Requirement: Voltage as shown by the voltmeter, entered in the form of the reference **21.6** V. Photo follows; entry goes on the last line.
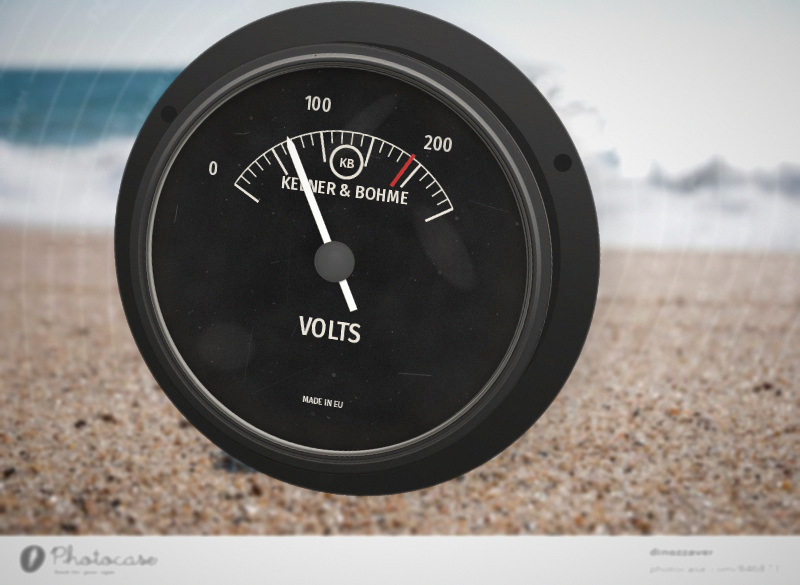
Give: **70** V
